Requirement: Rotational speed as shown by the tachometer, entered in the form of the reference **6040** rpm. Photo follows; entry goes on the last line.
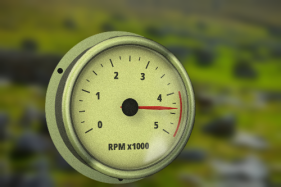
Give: **4375** rpm
